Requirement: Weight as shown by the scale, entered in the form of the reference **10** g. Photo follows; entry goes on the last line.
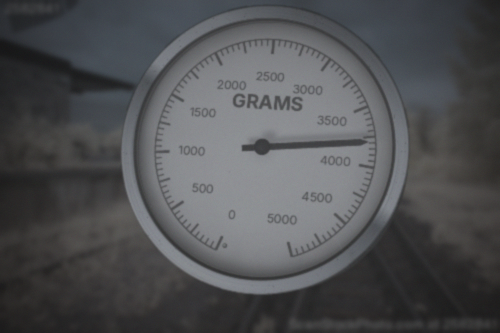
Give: **3800** g
